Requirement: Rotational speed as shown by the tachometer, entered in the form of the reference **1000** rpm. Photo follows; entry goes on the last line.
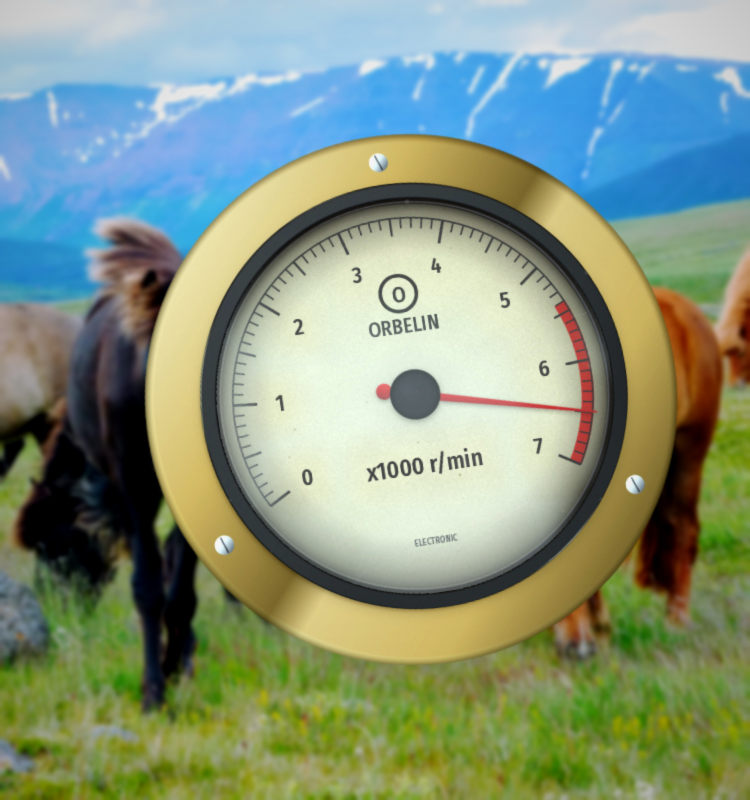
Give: **6500** rpm
